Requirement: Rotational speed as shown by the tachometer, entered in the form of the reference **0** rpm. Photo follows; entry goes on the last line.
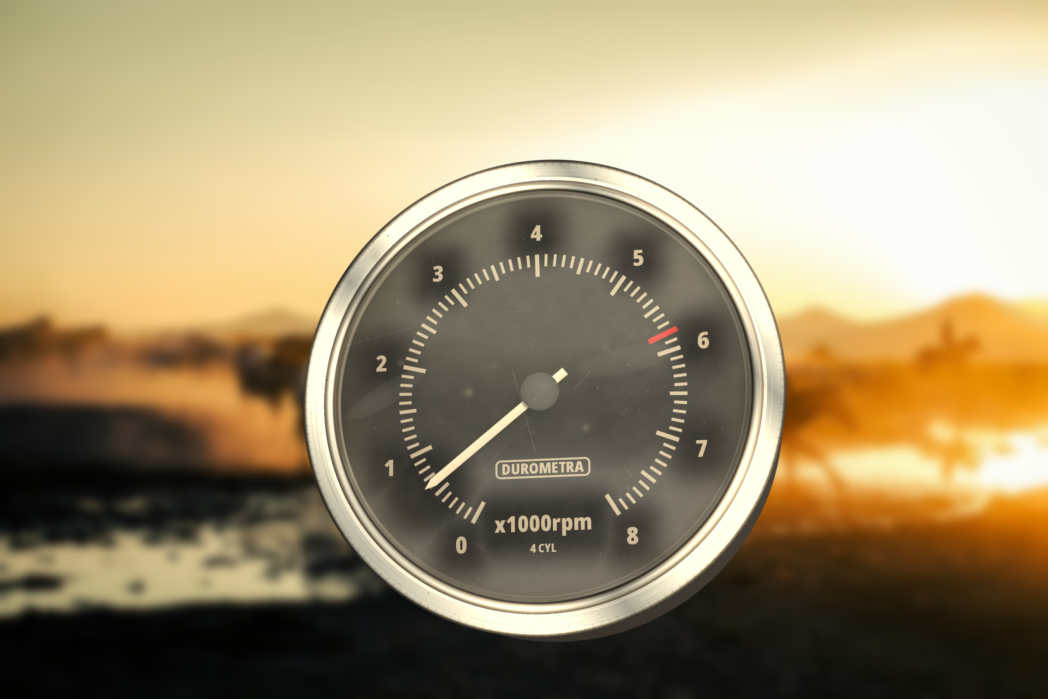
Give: **600** rpm
